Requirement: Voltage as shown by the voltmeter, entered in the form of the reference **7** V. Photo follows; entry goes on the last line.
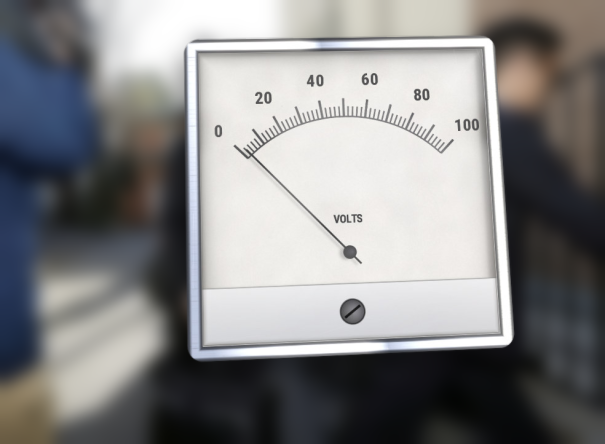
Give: **2** V
